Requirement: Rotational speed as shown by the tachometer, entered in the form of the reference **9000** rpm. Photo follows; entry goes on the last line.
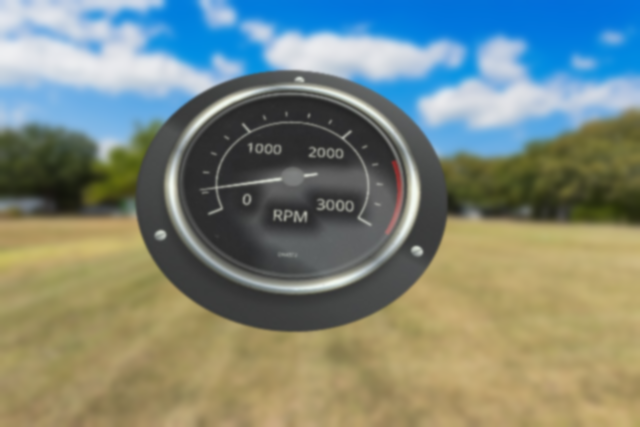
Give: **200** rpm
